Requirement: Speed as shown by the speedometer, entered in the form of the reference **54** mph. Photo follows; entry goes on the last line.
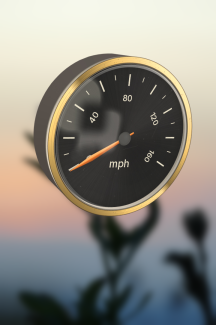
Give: **0** mph
